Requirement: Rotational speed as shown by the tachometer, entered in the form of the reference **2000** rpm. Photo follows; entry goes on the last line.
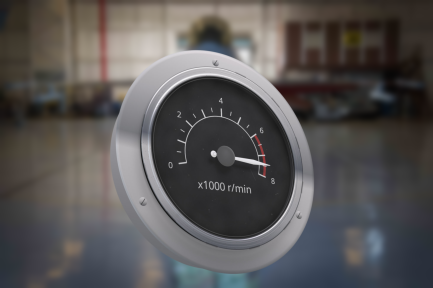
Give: **7500** rpm
